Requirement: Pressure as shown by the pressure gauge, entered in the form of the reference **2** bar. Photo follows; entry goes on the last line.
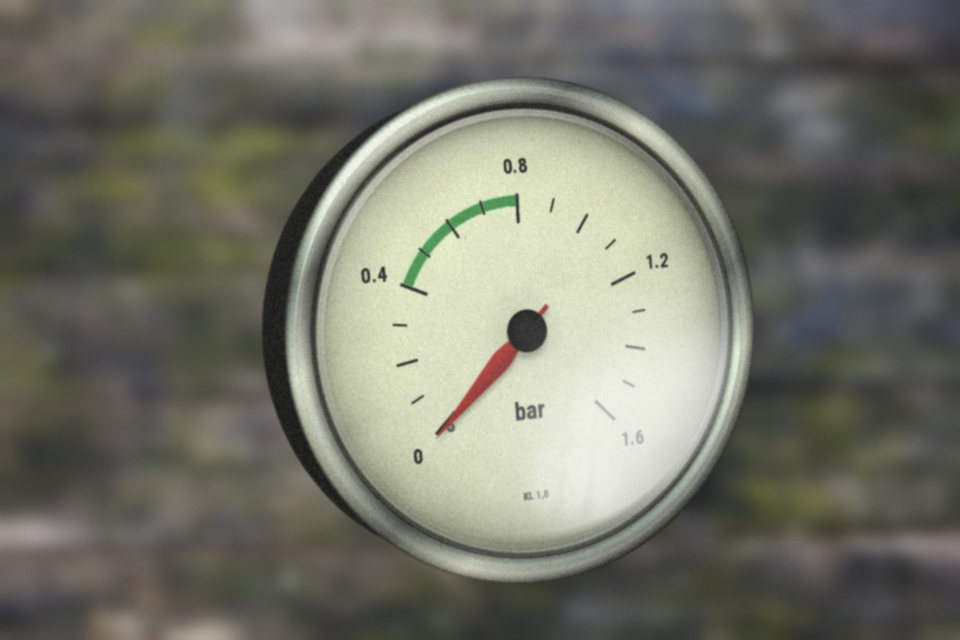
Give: **0** bar
